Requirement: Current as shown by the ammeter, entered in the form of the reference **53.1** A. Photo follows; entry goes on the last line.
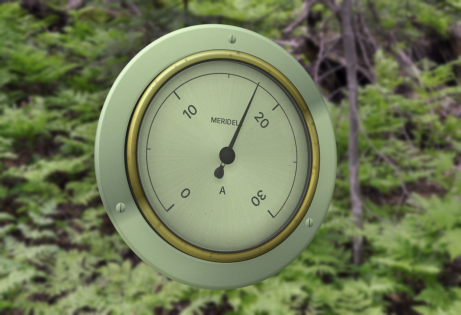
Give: **17.5** A
